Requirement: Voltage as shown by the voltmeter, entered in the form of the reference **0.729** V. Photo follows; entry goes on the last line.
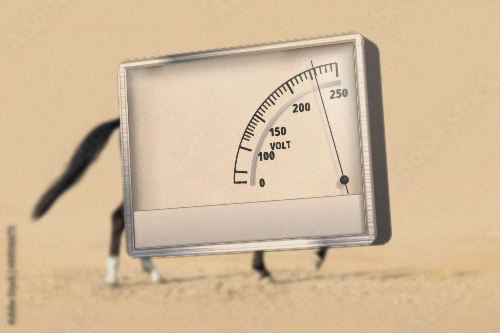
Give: **230** V
